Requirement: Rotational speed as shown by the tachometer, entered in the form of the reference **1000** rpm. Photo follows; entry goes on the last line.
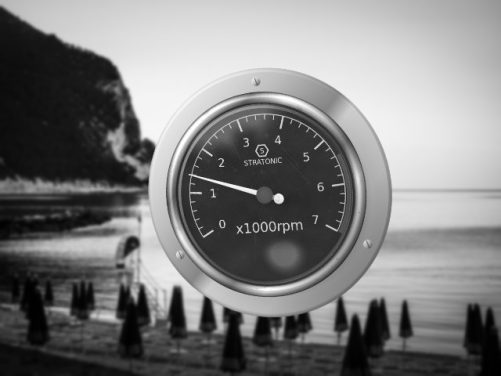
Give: **1400** rpm
